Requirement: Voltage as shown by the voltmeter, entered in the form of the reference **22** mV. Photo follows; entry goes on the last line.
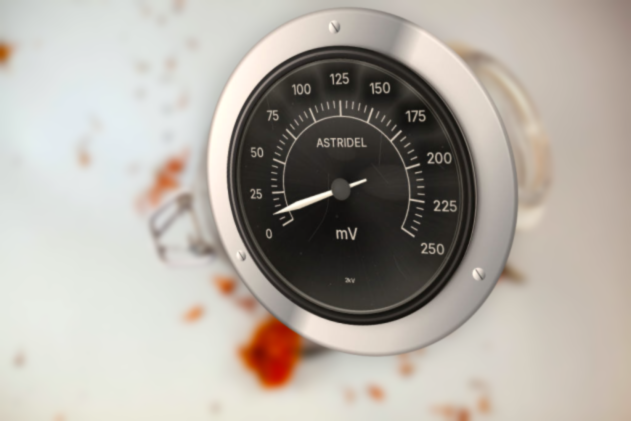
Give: **10** mV
